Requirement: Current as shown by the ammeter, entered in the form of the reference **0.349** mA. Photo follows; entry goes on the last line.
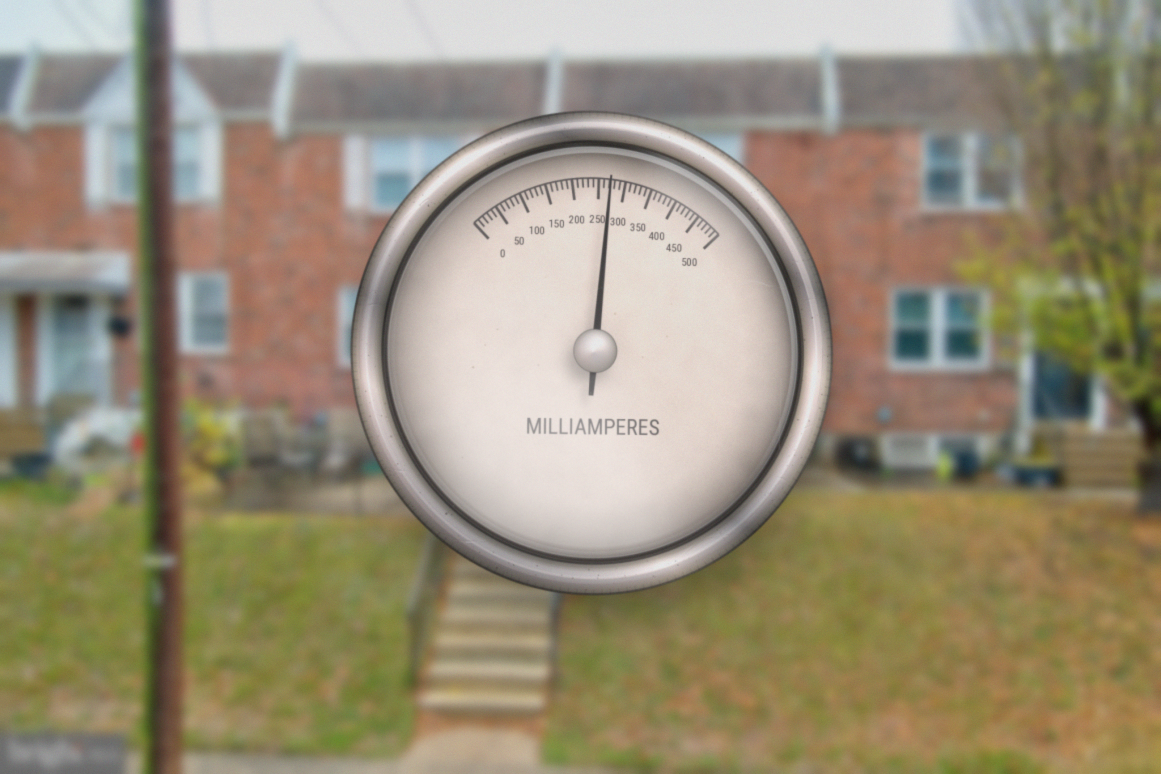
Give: **270** mA
